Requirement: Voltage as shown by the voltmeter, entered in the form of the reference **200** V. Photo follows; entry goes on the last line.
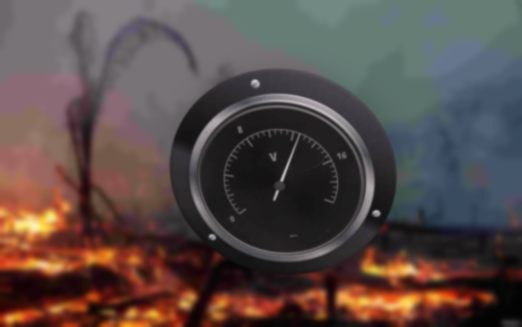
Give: **12.5** V
